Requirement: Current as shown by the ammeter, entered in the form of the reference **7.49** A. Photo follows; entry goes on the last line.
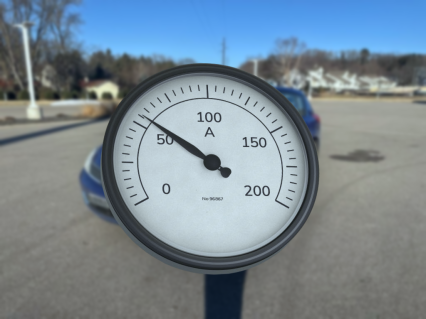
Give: **55** A
